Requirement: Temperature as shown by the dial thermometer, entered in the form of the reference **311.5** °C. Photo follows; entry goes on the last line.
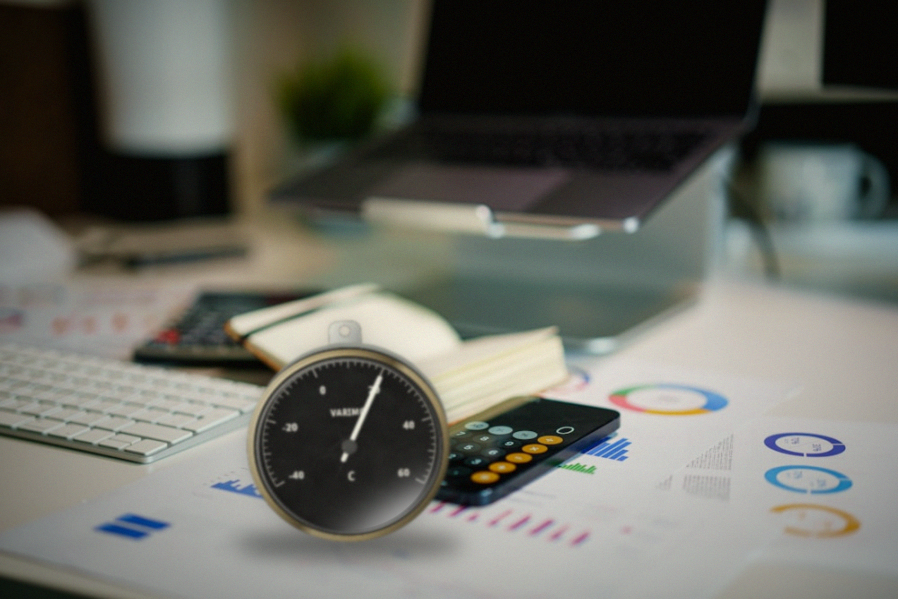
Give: **20** °C
